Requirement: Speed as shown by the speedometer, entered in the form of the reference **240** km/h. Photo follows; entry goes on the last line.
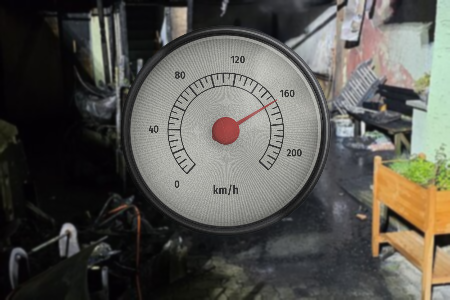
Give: **160** km/h
